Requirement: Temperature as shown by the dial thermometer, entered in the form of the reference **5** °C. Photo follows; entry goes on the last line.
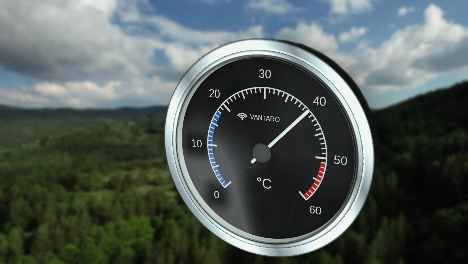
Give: **40** °C
